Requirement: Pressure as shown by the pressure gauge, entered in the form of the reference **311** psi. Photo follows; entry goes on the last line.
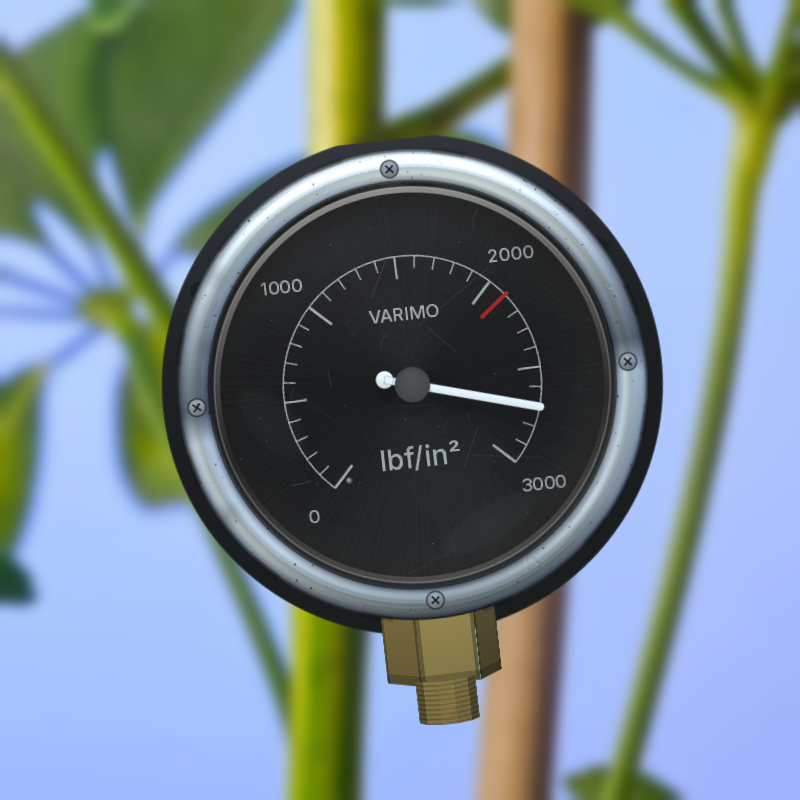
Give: **2700** psi
